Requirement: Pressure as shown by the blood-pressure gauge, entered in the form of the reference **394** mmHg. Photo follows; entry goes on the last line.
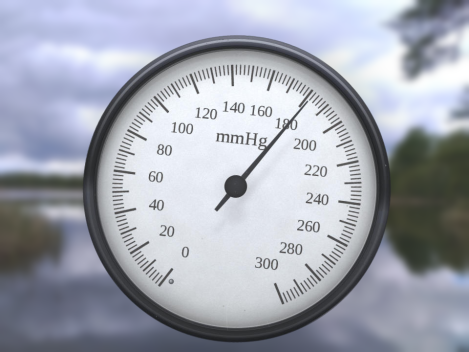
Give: **182** mmHg
